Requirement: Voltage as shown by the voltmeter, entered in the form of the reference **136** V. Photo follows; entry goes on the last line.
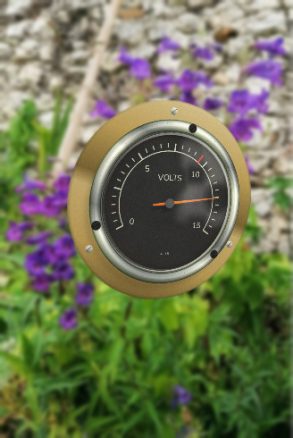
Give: **12.5** V
